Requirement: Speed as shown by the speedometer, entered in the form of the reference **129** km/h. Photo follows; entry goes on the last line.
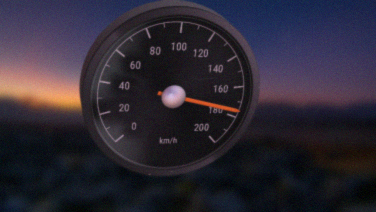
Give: **175** km/h
